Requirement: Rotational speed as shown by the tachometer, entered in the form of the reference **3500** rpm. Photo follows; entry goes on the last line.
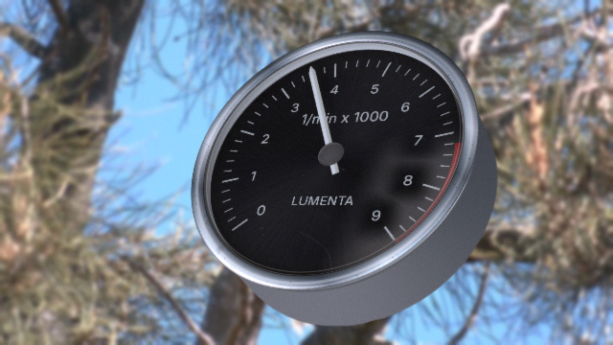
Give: **3600** rpm
